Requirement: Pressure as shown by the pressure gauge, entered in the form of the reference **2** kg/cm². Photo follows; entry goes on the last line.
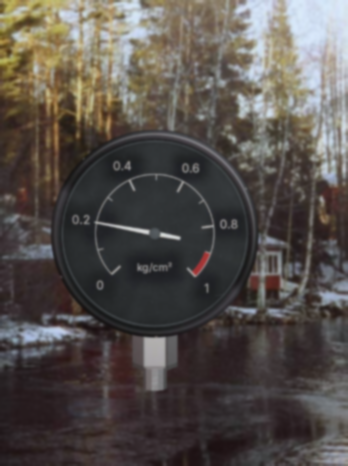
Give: **0.2** kg/cm²
